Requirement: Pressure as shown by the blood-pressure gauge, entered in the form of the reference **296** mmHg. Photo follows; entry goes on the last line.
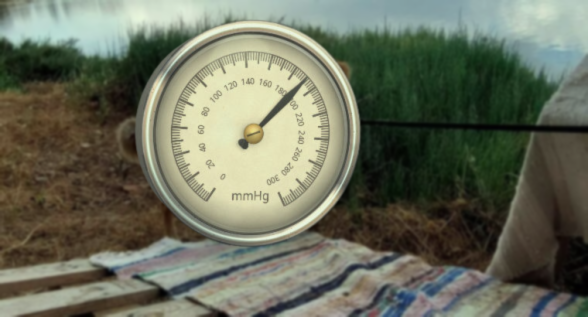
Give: **190** mmHg
